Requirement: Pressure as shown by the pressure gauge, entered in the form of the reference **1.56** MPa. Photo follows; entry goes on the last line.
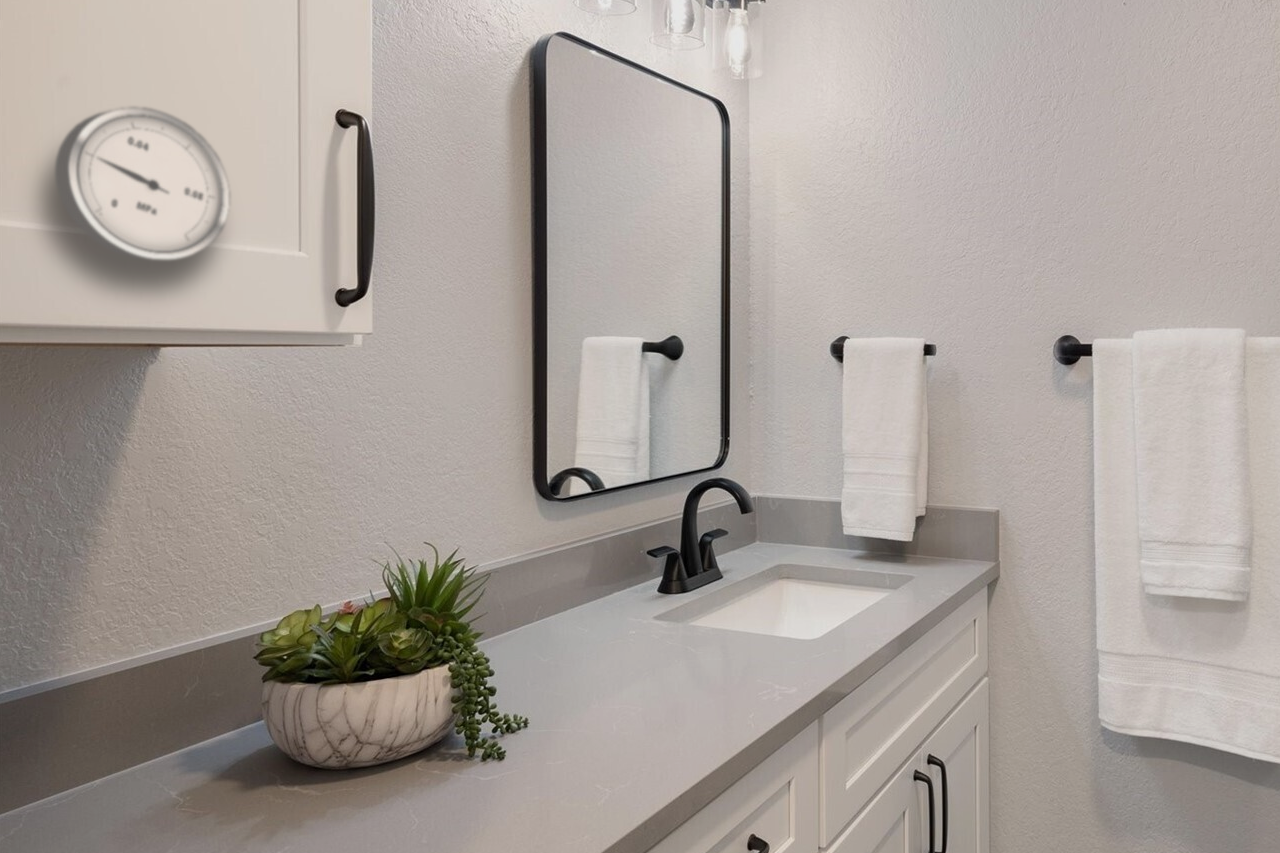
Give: **0.02** MPa
